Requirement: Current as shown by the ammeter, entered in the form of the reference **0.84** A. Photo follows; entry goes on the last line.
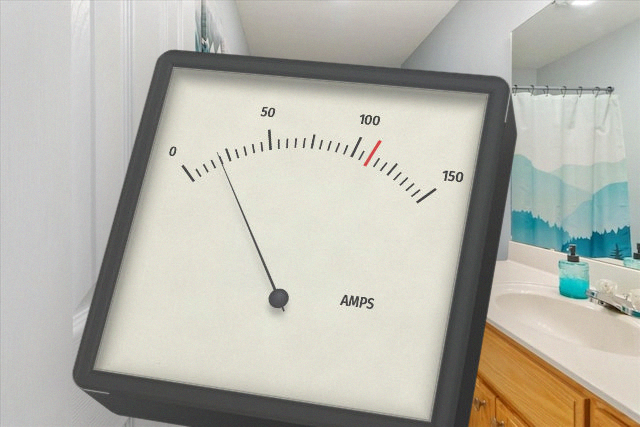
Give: **20** A
